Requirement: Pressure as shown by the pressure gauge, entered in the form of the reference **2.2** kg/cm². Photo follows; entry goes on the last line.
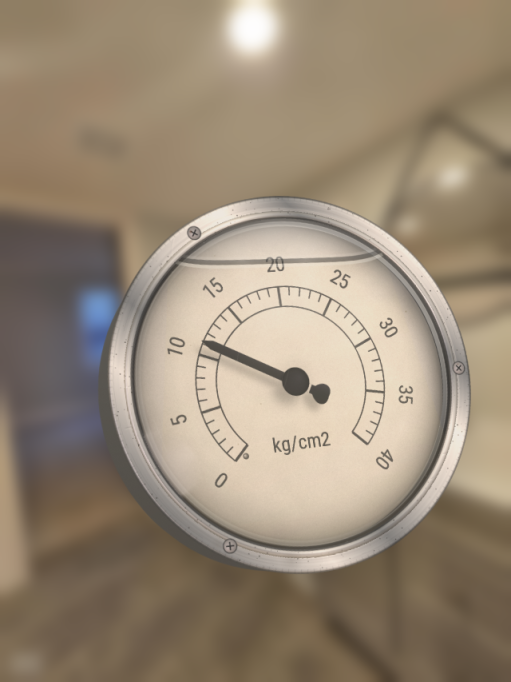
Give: **11** kg/cm²
